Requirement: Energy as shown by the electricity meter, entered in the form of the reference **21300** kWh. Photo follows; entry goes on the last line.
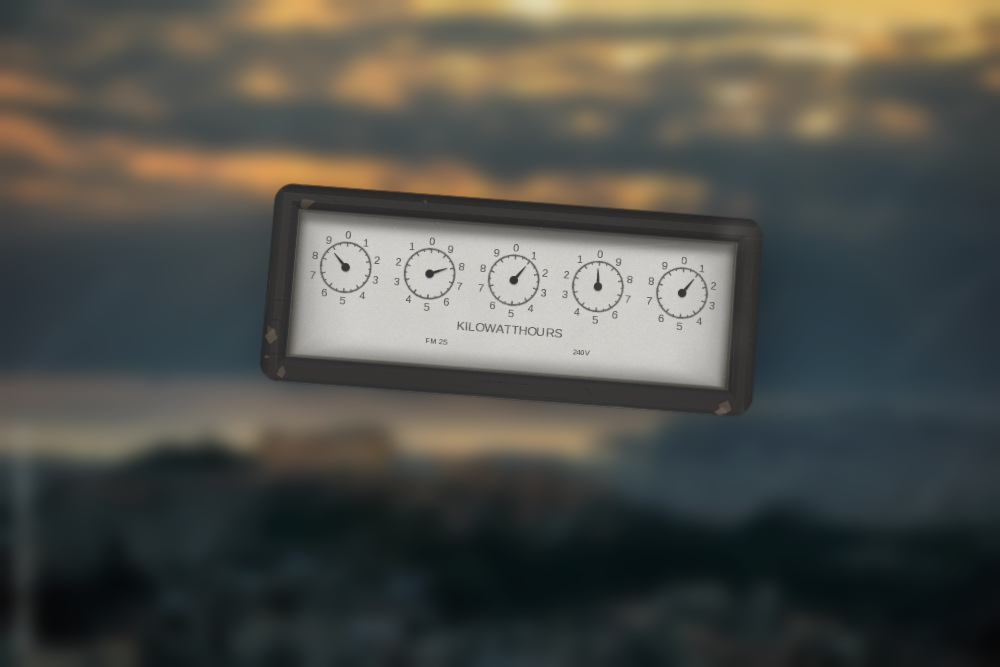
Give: **88101** kWh
